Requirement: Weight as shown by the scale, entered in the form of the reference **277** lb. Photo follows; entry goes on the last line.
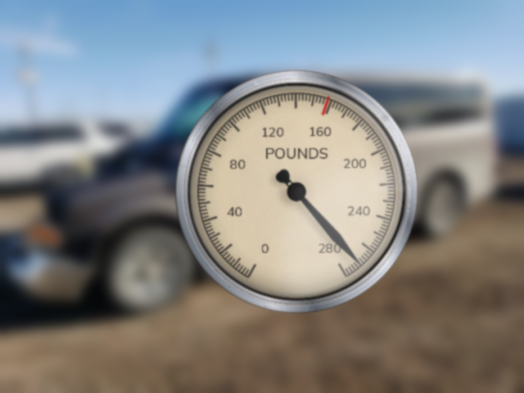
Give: **270** lb
